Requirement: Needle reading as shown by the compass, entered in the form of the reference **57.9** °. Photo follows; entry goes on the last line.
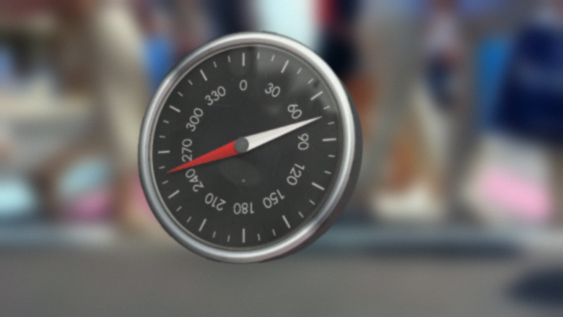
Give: **255** °
